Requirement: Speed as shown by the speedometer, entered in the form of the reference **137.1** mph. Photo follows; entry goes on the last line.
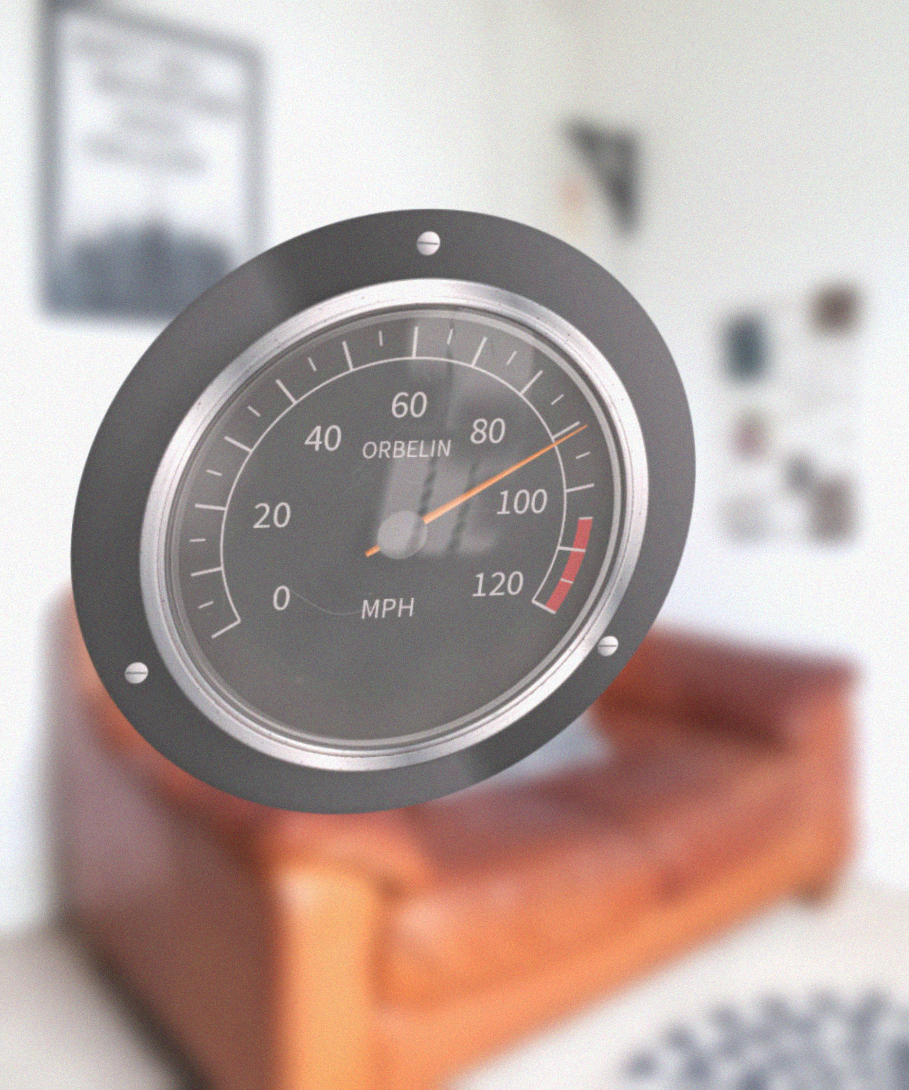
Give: **90** mph
